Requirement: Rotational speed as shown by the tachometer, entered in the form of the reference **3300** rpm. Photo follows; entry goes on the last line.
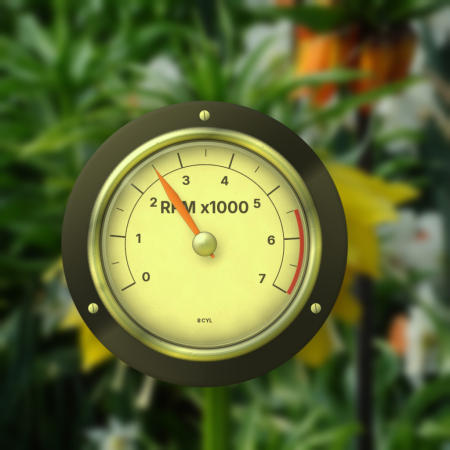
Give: **2500** rpm
